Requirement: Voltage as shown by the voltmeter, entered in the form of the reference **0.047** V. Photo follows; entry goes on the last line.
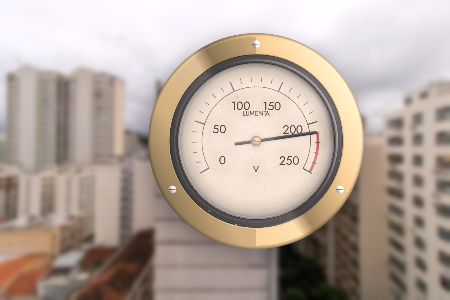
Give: **210** V
